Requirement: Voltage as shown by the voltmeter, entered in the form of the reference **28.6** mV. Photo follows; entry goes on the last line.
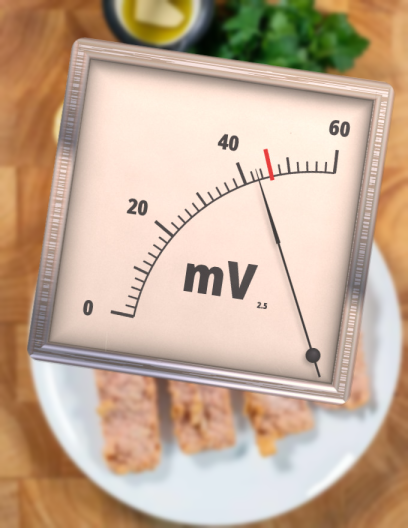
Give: **43** mV
